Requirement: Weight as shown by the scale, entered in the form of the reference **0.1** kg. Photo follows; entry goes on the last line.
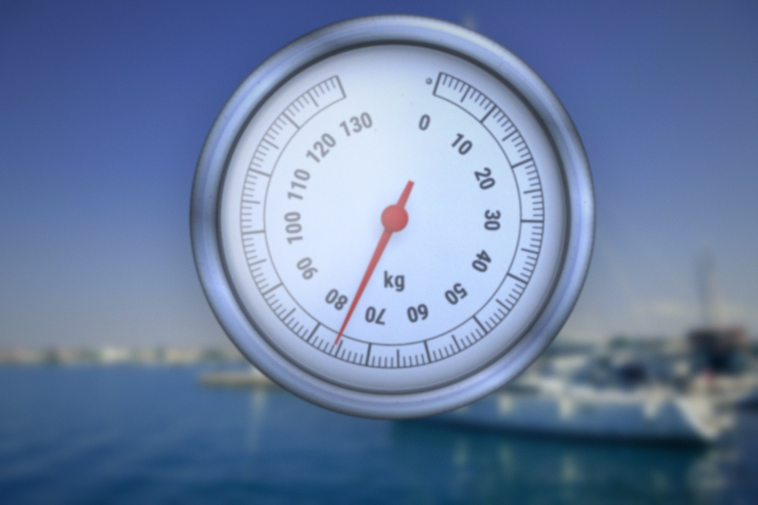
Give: **76** kg
